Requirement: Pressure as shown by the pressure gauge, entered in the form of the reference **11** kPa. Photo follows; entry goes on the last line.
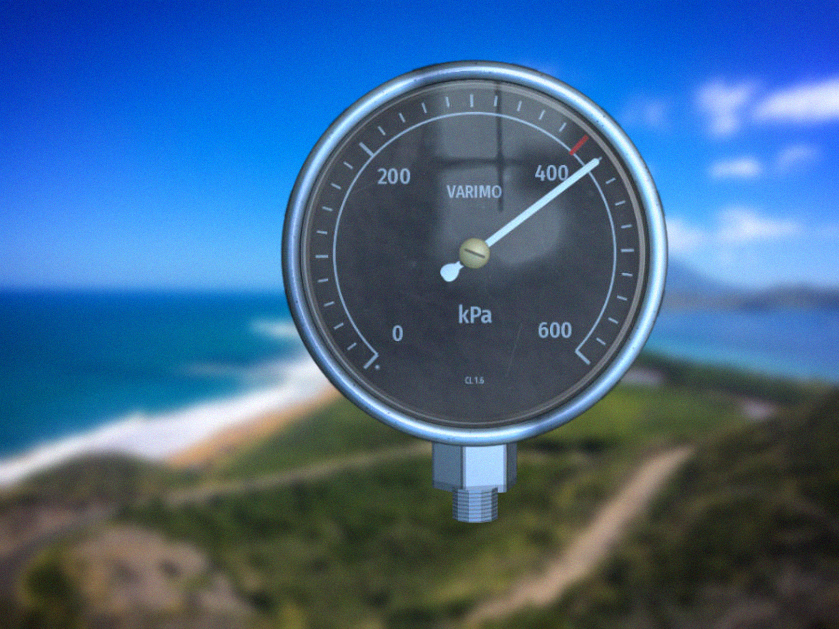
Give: **420** kPa
